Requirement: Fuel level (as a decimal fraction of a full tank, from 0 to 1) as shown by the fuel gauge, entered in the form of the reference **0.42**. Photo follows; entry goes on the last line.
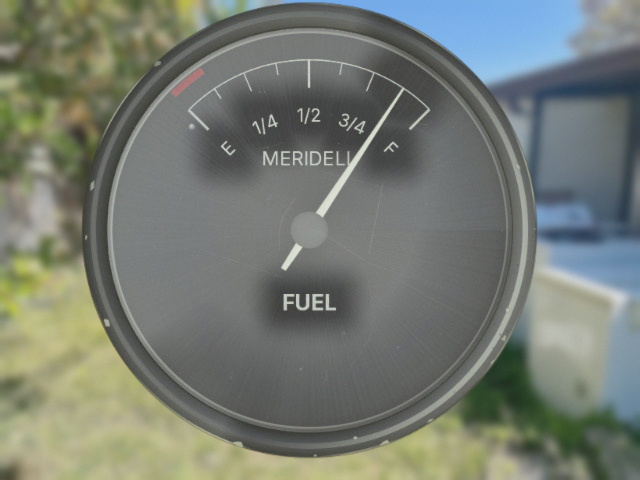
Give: **0.875**
